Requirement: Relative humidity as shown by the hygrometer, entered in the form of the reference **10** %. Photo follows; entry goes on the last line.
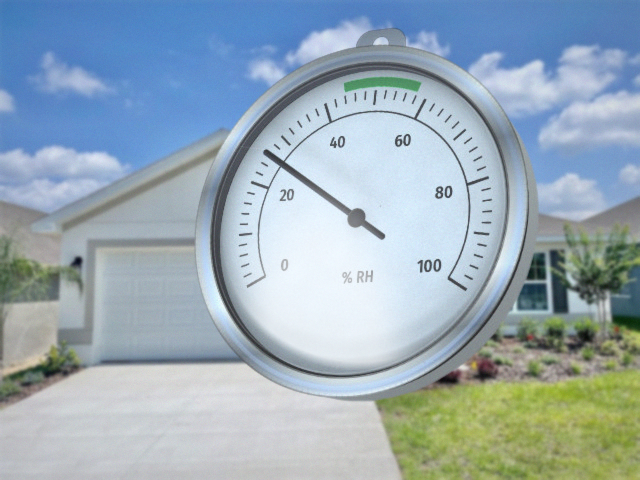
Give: **26** %
